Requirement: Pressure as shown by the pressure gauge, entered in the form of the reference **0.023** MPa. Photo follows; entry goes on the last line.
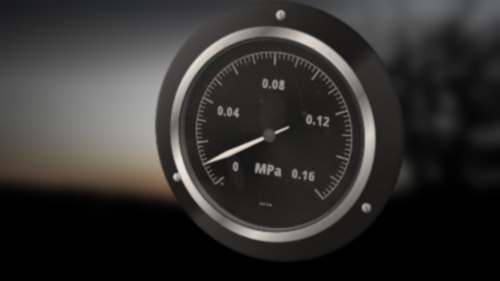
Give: **0.01** MPa
